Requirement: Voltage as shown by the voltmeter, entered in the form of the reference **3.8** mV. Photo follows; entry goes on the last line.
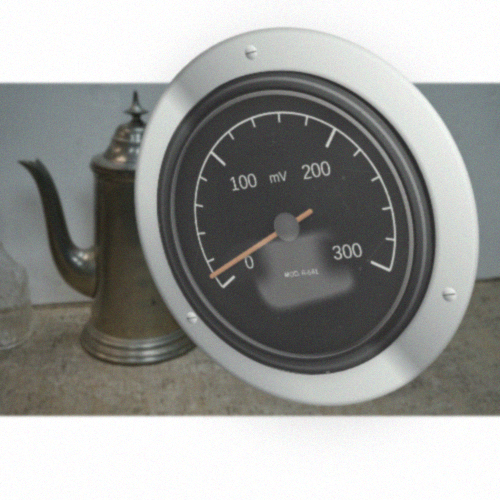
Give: **10** mV
